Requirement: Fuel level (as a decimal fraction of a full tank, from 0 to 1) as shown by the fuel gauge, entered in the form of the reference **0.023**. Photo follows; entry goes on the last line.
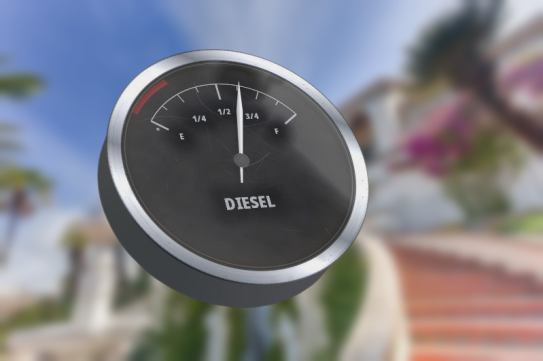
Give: **0.625**
